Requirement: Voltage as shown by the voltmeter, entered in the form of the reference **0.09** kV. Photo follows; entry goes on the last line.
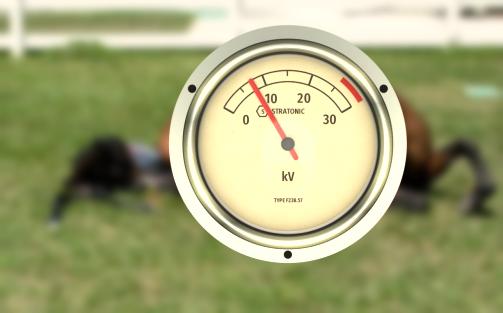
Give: **7.5** kV
